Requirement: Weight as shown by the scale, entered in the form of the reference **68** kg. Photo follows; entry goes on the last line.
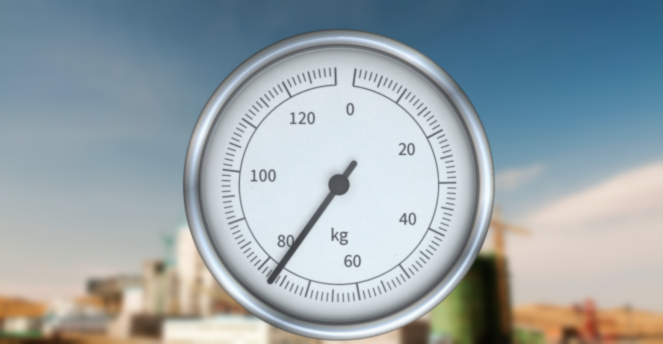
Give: **77** kg
